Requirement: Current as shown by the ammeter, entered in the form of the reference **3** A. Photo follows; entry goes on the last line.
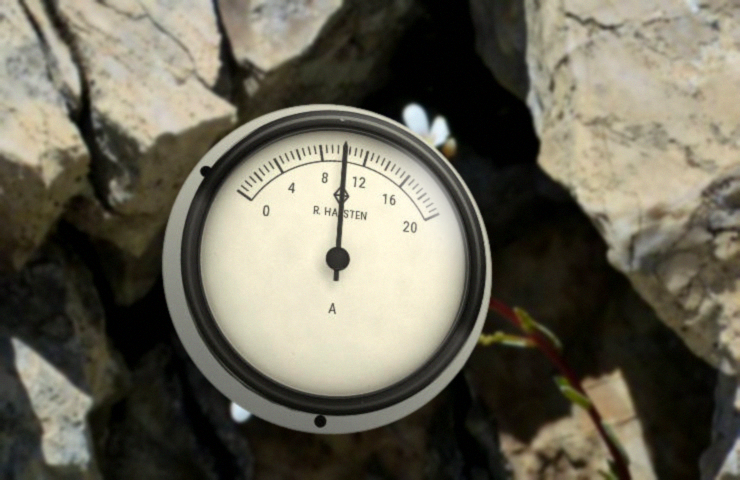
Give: **10** A
